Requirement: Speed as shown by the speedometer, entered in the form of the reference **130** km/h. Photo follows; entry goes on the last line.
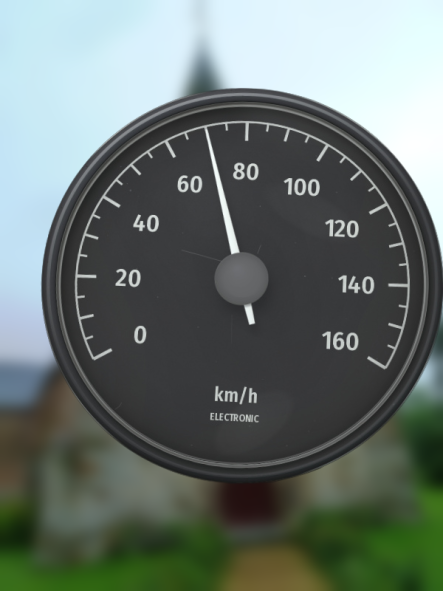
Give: **70** km/h
